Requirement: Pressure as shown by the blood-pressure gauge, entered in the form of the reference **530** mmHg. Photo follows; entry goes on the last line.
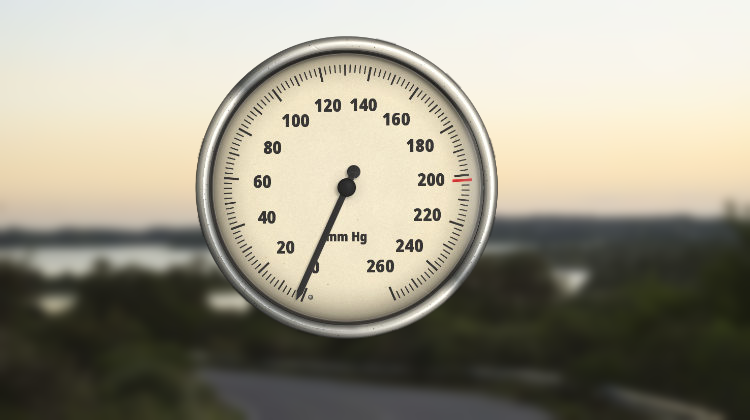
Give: **2** mmHg
